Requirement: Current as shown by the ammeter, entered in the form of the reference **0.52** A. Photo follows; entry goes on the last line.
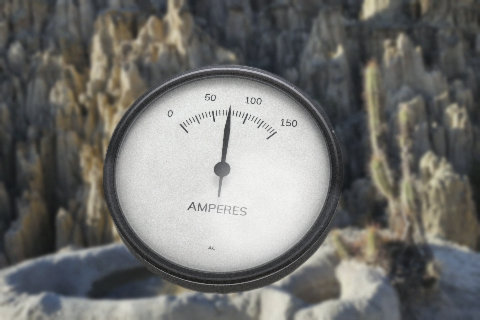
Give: **75** A
